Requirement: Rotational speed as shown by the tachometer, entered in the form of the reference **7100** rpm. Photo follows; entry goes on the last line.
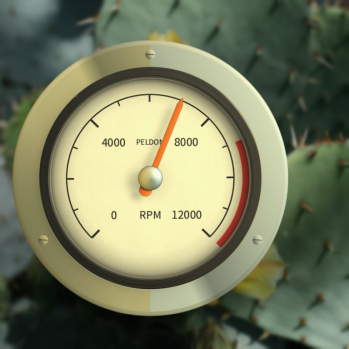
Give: **7000** rpm
